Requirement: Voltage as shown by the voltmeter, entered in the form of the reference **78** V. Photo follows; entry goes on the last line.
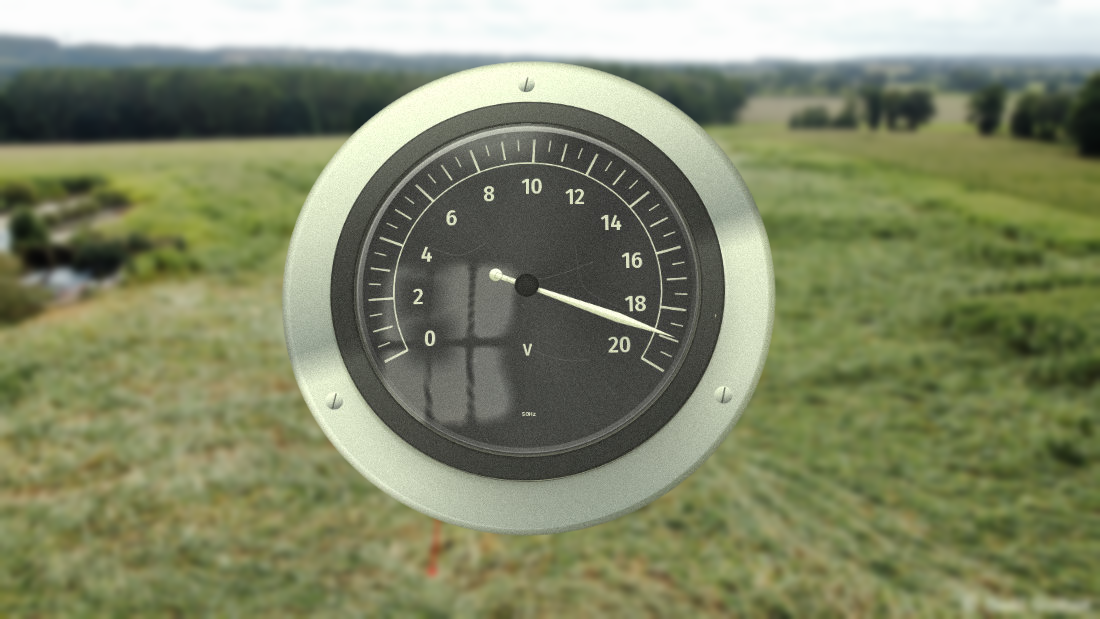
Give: **19** V
